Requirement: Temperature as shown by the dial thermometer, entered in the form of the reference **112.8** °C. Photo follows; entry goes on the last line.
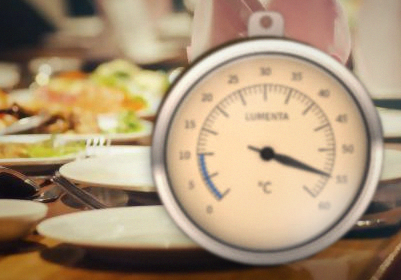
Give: **55** °C
